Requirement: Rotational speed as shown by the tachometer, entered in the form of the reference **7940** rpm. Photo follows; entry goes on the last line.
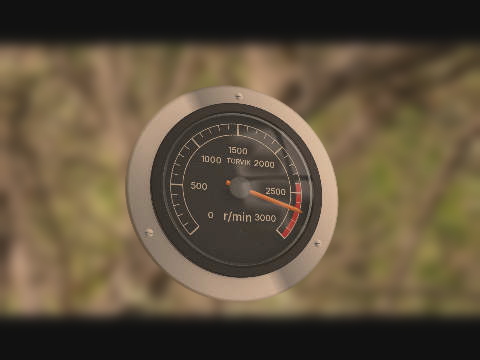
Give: **2700** rpm
